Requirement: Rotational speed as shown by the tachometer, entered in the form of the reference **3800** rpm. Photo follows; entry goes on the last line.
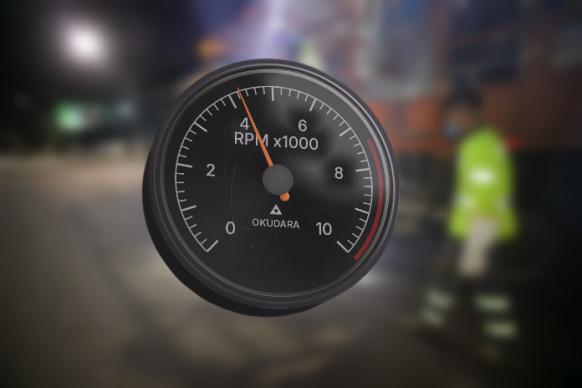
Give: **4200** rpm
